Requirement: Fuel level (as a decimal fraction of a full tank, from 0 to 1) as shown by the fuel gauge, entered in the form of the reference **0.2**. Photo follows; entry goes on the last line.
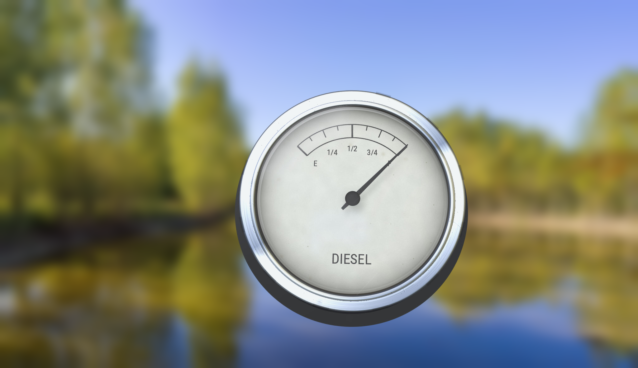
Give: **1**
